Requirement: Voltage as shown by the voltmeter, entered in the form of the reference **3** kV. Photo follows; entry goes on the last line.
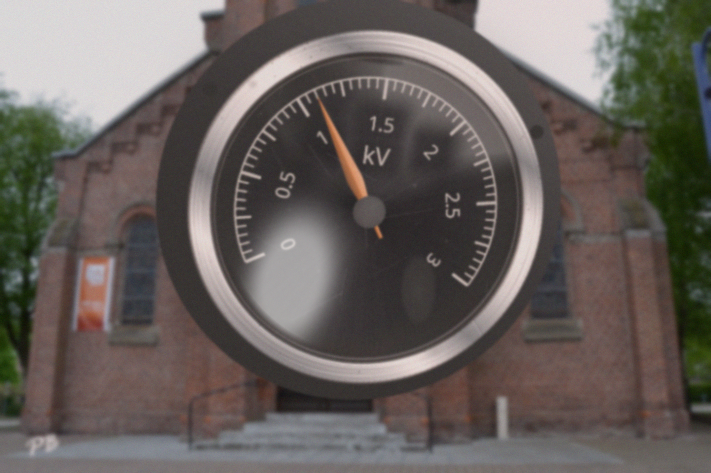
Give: **1.1** kV
